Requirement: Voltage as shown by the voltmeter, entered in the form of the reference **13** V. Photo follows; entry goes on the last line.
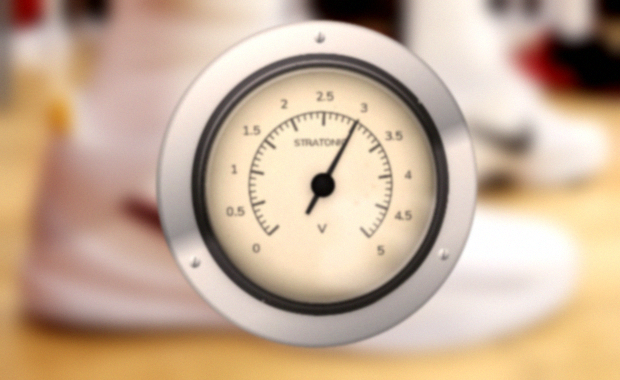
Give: **3** V
